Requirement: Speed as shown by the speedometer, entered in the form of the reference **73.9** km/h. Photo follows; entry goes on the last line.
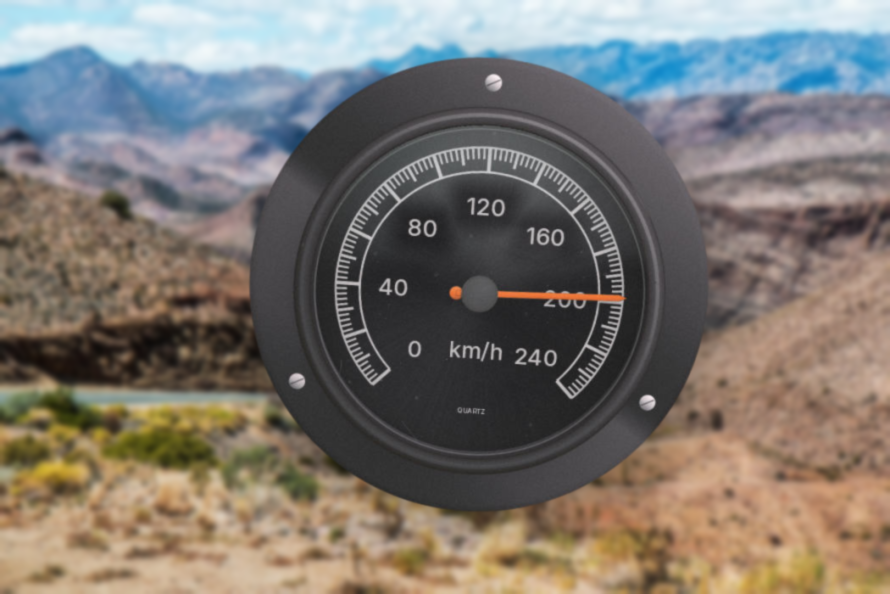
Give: **198** km/h
